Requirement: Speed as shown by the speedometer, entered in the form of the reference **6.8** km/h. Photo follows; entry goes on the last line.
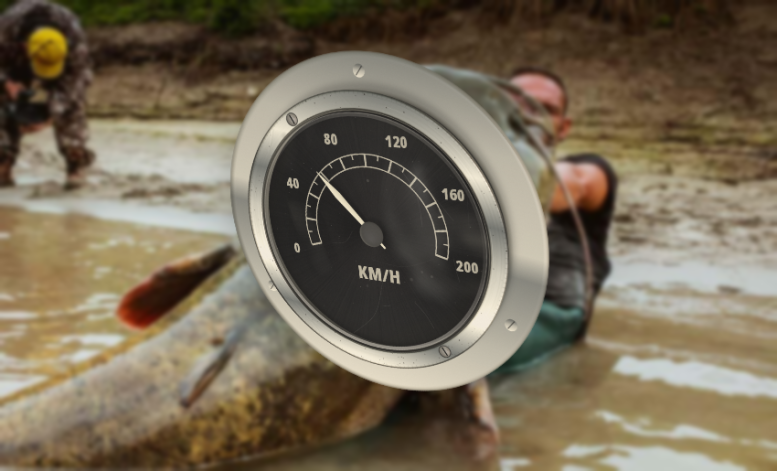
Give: **60** km/h
